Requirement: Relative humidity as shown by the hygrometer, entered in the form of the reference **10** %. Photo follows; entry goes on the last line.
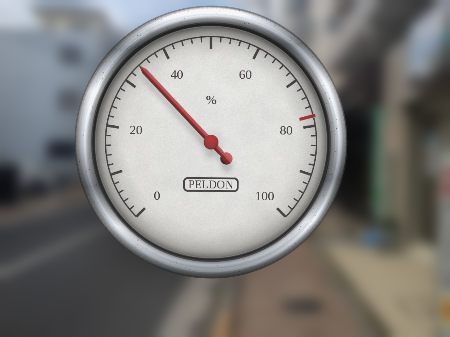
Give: **34** %
